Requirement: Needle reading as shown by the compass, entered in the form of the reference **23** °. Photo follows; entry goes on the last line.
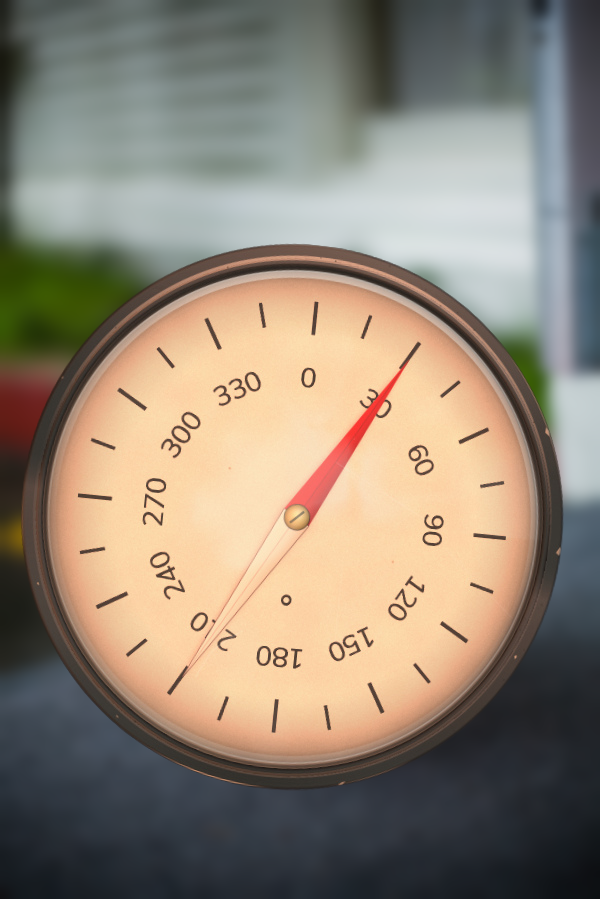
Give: **30** °
